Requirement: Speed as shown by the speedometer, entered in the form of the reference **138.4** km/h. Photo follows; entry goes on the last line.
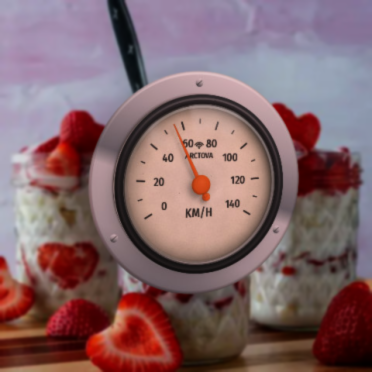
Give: **55** km/h
